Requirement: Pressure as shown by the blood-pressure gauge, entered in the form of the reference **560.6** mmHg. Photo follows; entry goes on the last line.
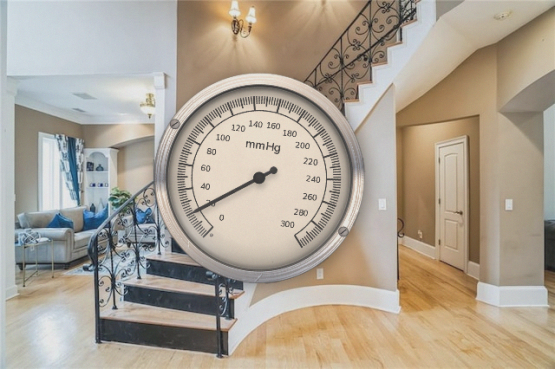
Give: **20** mmHg
